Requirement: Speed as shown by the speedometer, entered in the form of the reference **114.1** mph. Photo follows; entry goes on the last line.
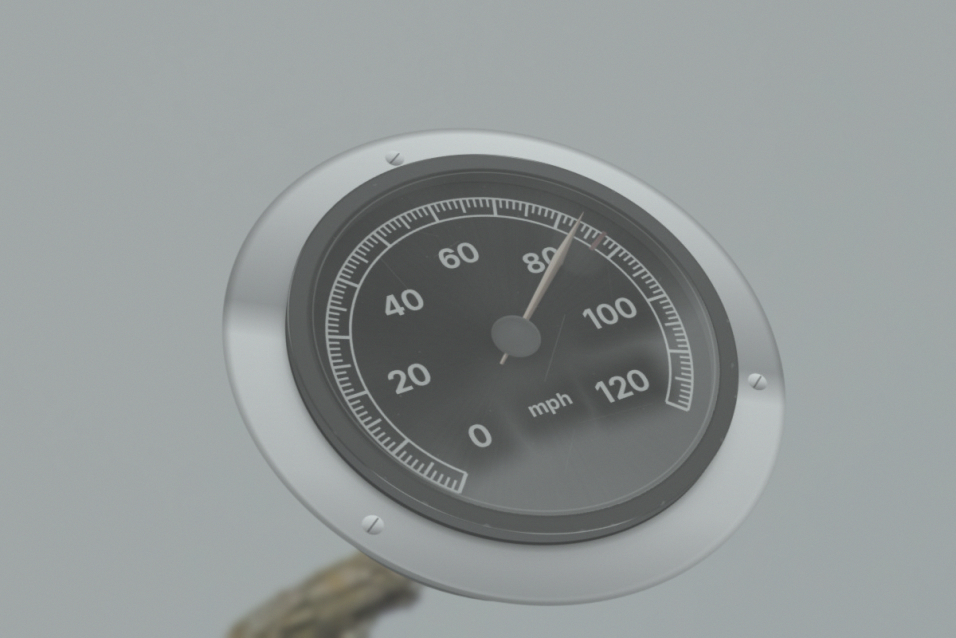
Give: **83** mph
